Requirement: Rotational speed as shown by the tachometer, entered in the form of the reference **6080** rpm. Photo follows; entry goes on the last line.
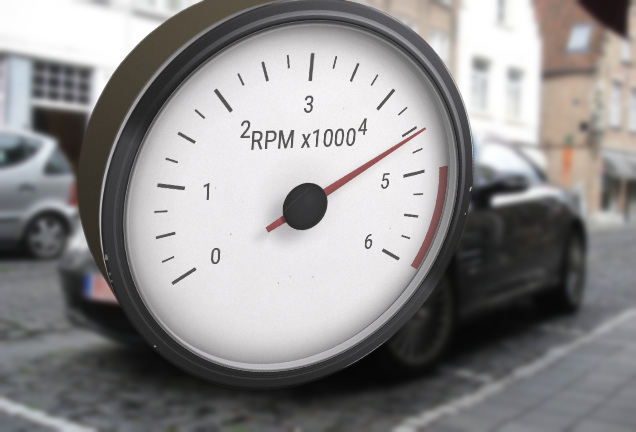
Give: **4500** rpm
